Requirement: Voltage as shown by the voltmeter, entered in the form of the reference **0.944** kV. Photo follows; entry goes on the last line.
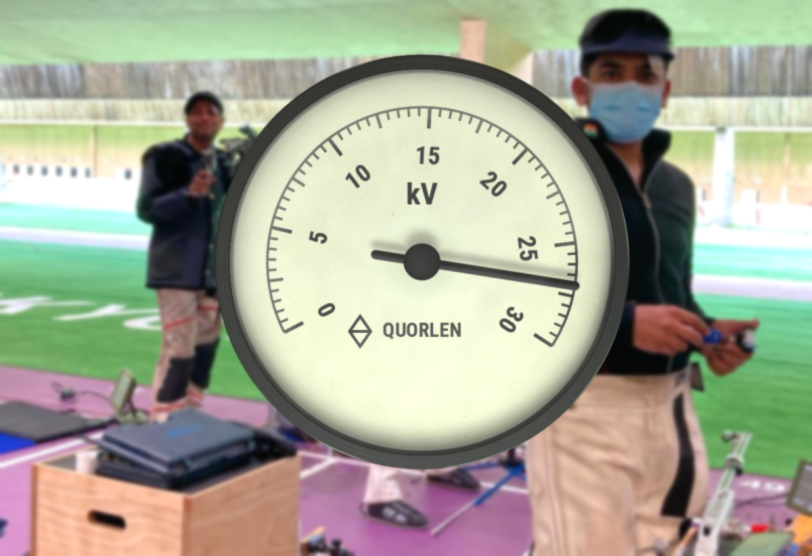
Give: **27** kV
